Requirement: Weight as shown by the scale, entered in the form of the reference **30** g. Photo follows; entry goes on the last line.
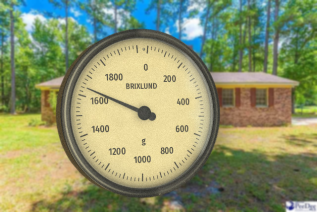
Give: **1640** g
